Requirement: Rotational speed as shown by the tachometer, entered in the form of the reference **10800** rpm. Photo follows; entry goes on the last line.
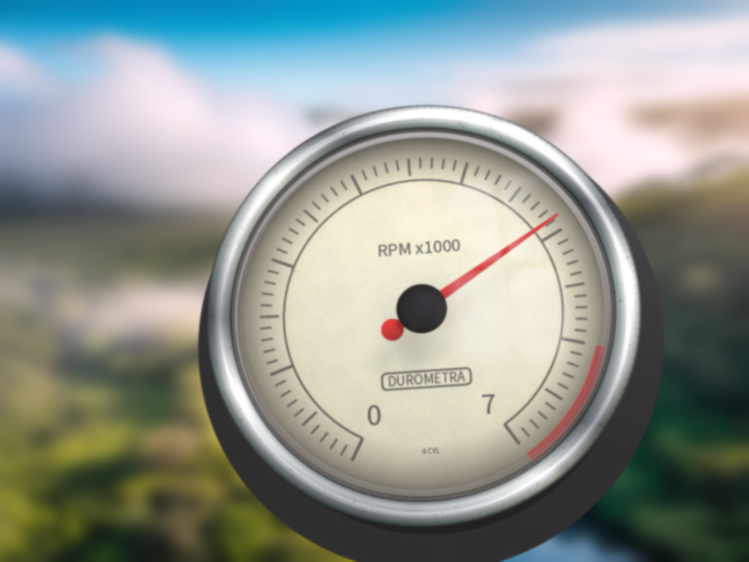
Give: **4900** rpm
